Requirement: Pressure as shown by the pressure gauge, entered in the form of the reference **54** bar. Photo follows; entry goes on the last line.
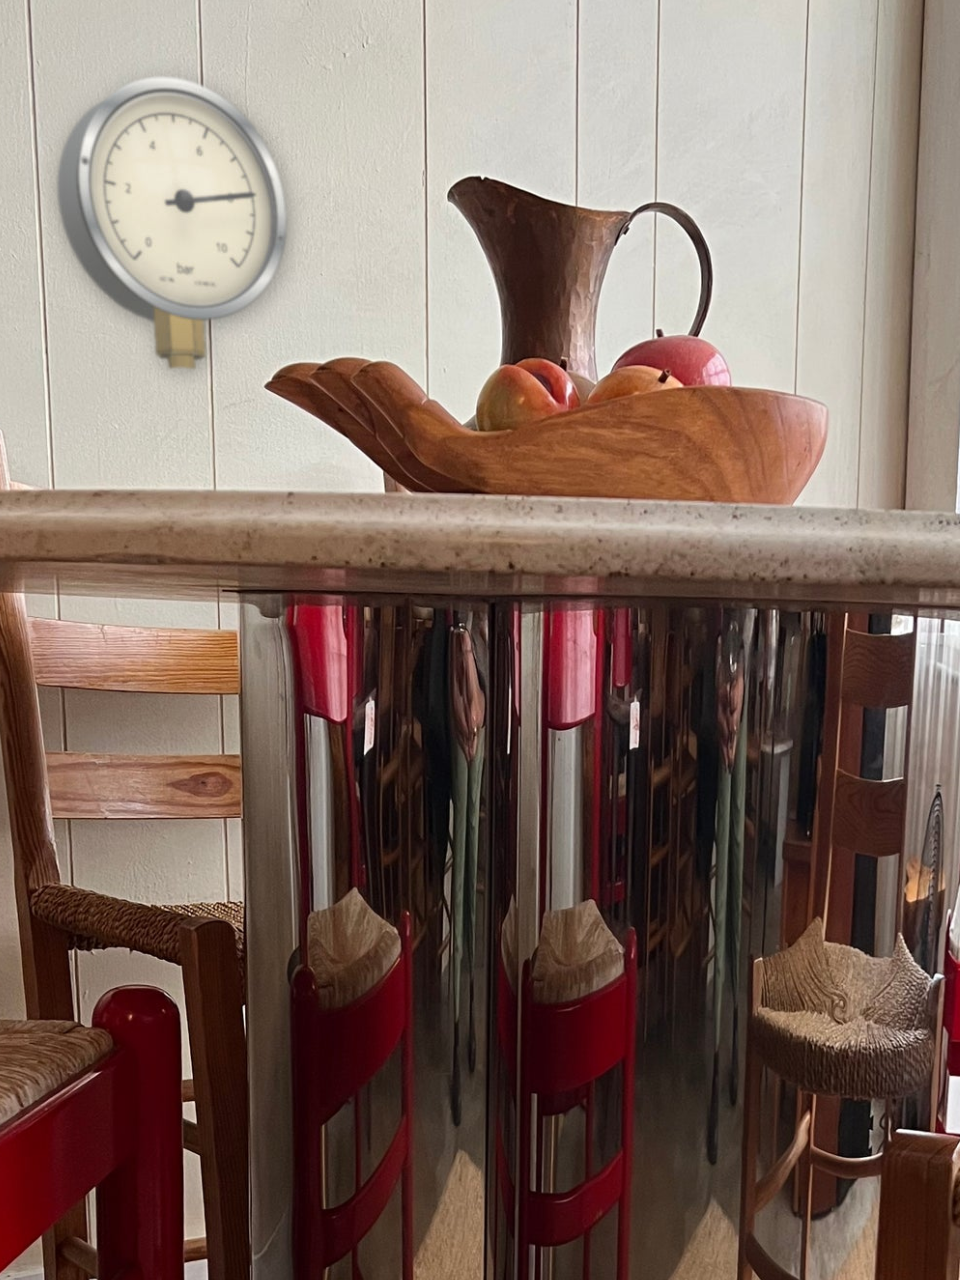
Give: **8** bar
